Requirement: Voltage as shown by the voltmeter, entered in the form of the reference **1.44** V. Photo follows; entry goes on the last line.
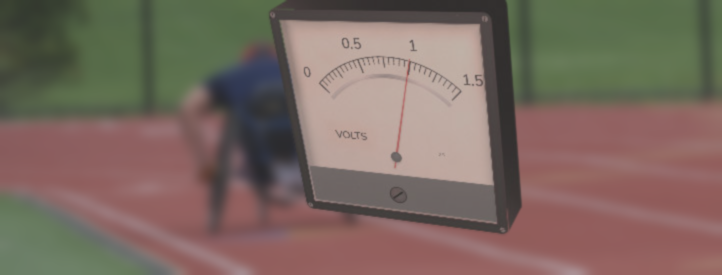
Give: **1** V
